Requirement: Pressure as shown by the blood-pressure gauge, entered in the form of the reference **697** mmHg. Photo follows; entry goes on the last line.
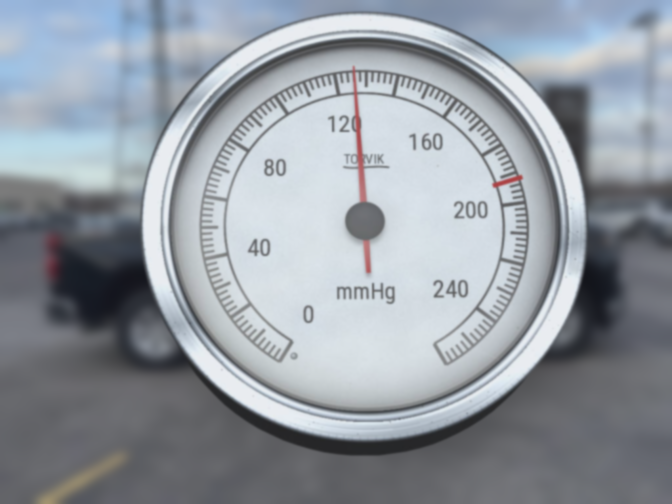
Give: **126** mmHg
